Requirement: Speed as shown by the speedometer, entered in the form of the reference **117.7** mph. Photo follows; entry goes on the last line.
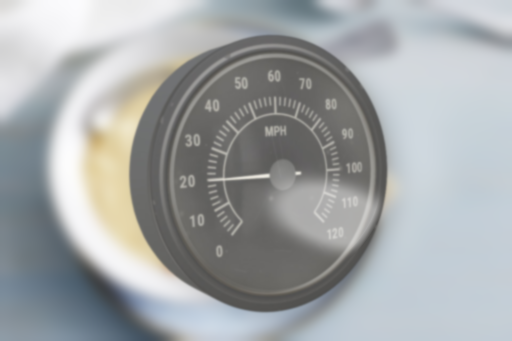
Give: **20** mph
